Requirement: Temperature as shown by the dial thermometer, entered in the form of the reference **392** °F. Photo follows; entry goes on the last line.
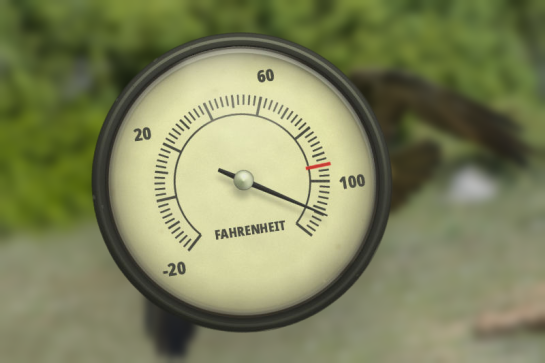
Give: **112** °F
